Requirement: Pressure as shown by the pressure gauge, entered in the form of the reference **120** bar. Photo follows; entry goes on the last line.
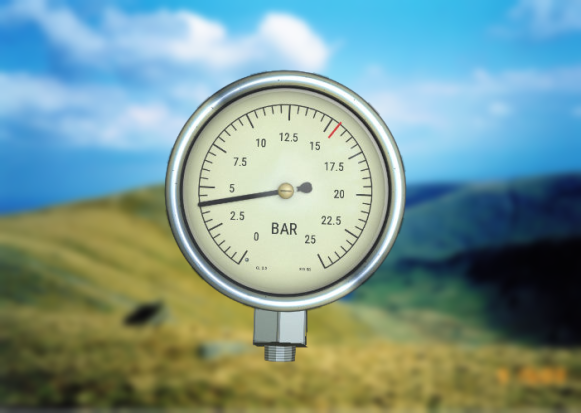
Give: **4** bar
